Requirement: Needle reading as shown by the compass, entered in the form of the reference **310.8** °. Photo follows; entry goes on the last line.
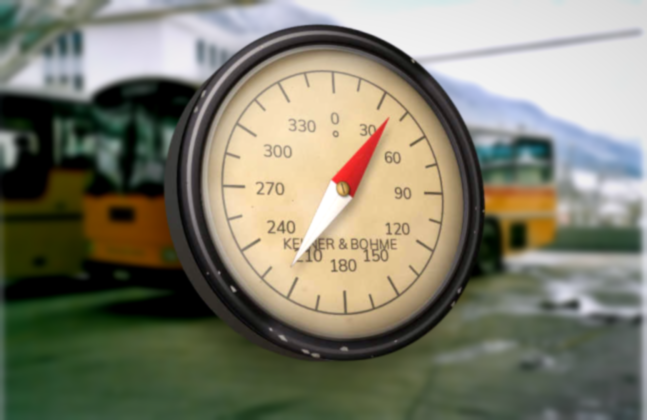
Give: **37.5** °
